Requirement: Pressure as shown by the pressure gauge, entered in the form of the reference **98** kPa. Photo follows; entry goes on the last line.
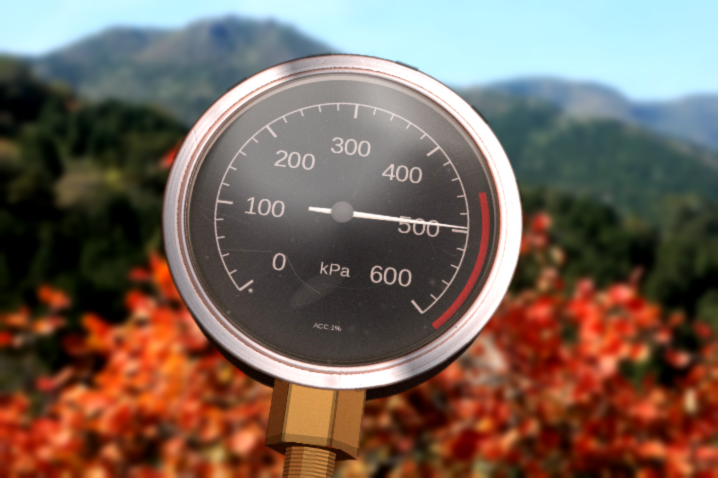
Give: **500** kPa
